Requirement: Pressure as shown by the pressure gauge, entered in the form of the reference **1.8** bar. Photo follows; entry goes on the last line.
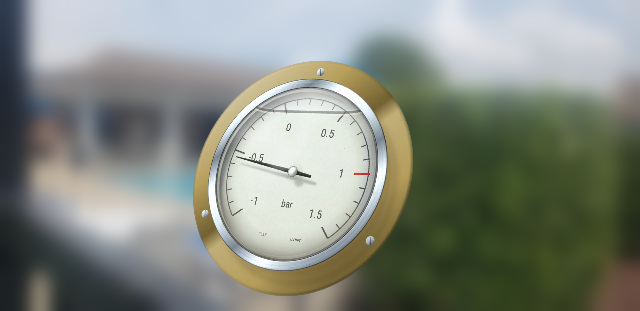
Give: **-0.55** bar
